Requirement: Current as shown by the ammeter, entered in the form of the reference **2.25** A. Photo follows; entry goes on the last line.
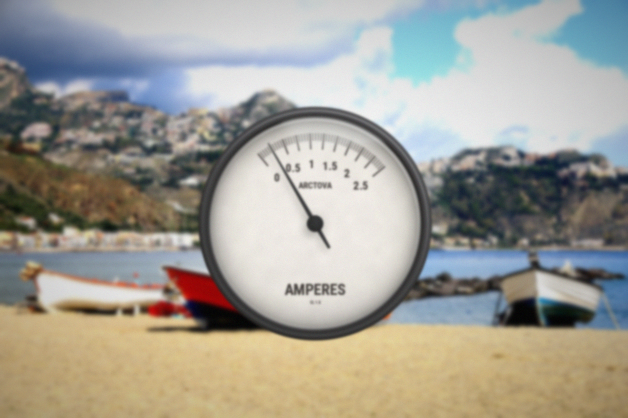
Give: **0.25** A
